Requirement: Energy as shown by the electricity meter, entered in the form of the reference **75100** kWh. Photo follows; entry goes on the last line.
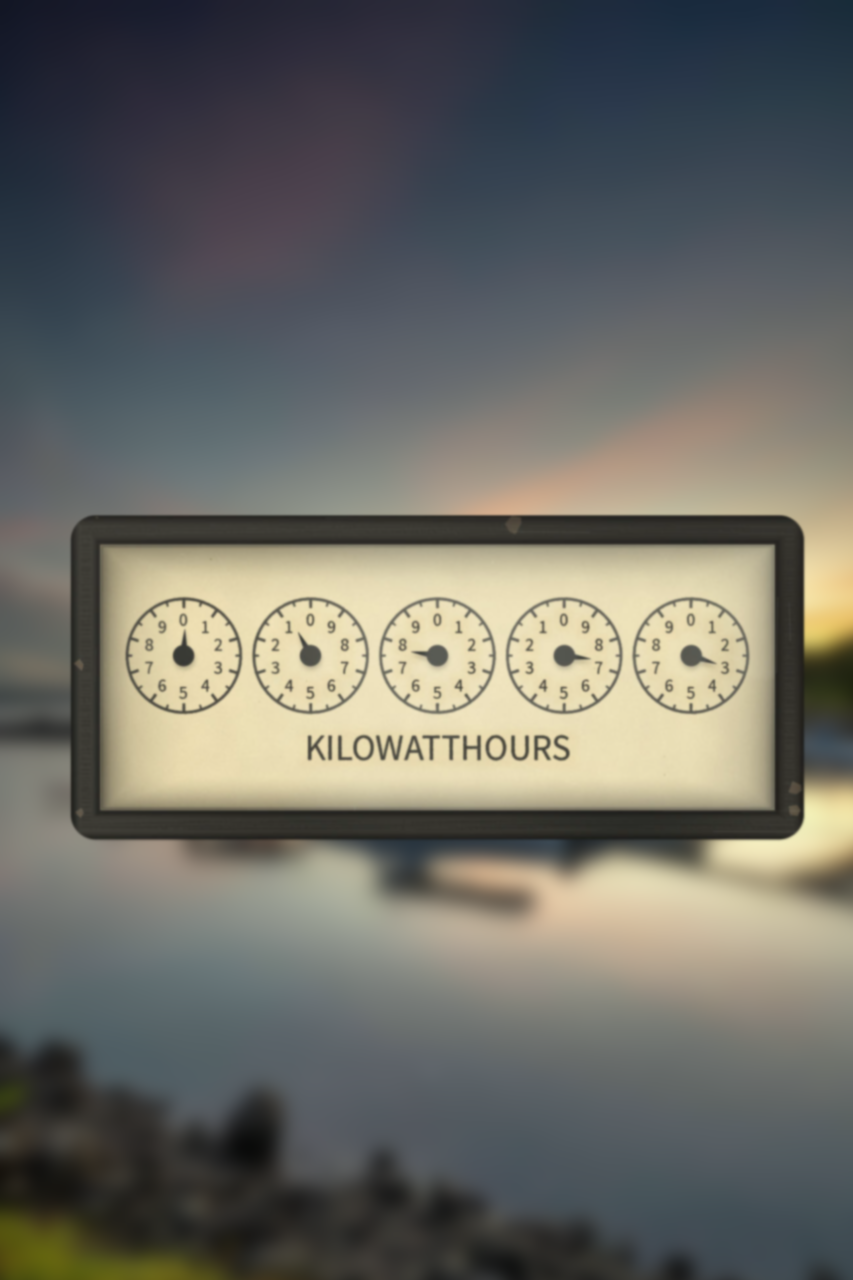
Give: **773** kWh
